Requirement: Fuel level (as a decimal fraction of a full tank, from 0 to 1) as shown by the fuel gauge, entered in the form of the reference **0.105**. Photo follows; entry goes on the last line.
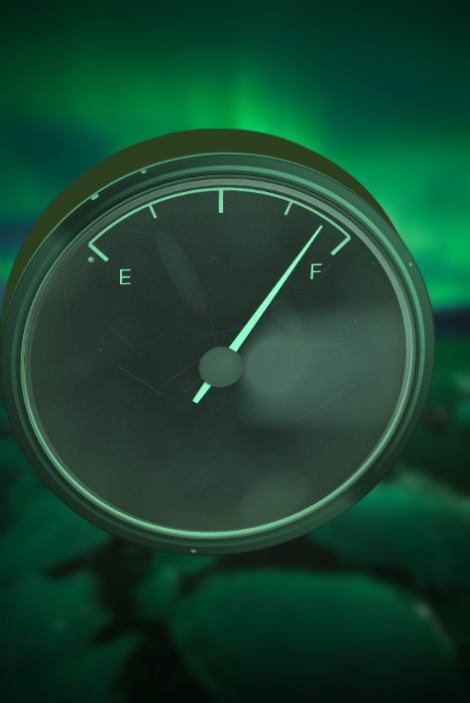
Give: **0.875**
